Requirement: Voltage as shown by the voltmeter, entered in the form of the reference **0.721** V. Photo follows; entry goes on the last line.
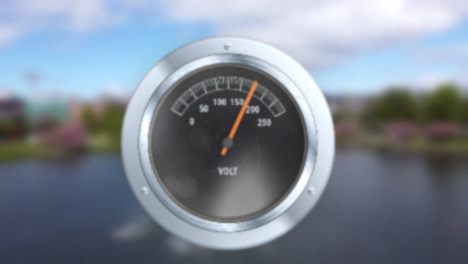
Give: **175** V
